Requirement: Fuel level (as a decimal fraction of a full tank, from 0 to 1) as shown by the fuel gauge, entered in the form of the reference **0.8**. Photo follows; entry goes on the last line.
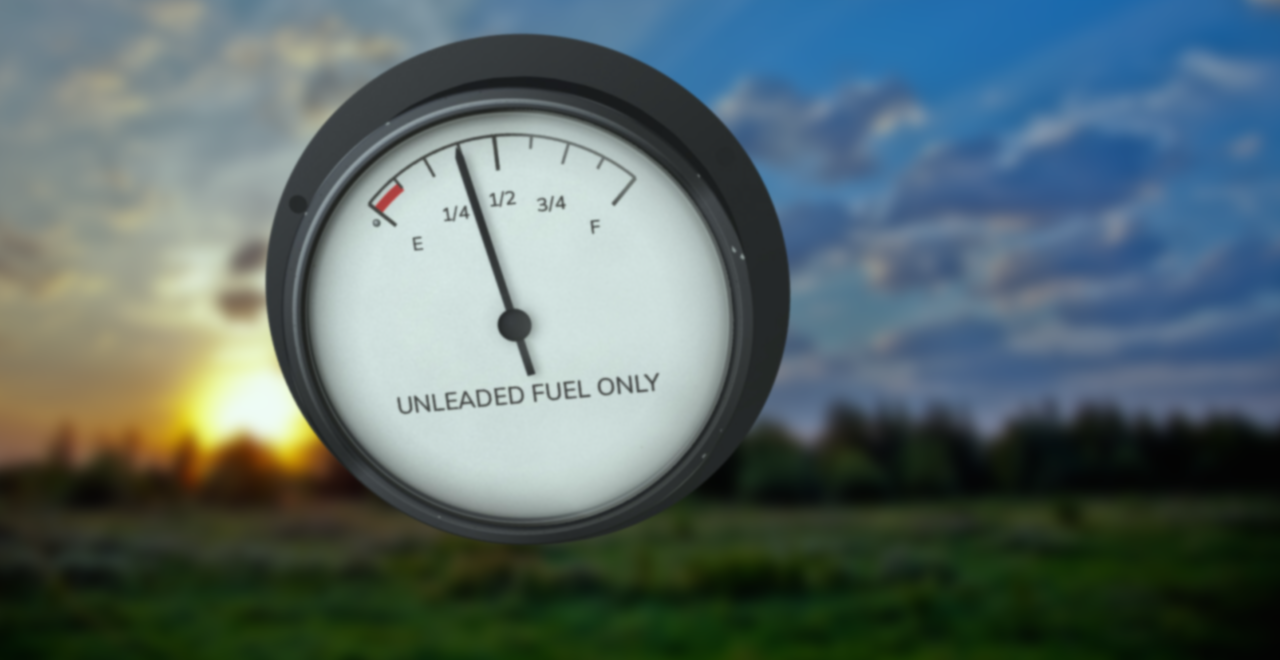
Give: **0.375**
